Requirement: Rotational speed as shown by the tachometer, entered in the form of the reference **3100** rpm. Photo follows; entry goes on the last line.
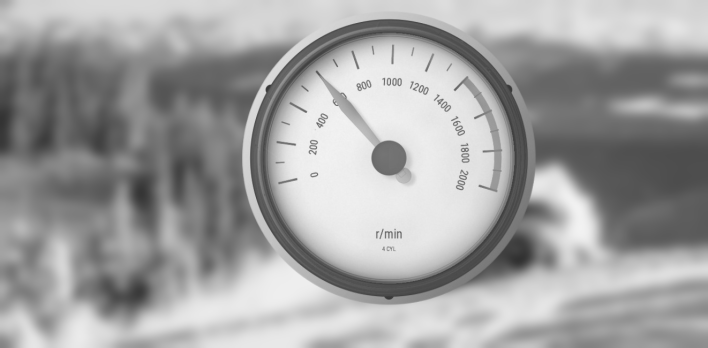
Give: **600** rpm
